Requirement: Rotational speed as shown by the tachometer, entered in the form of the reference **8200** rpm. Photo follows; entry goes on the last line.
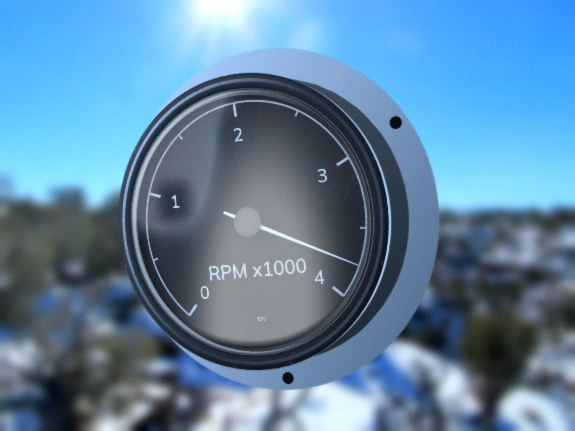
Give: **3750** rpm
